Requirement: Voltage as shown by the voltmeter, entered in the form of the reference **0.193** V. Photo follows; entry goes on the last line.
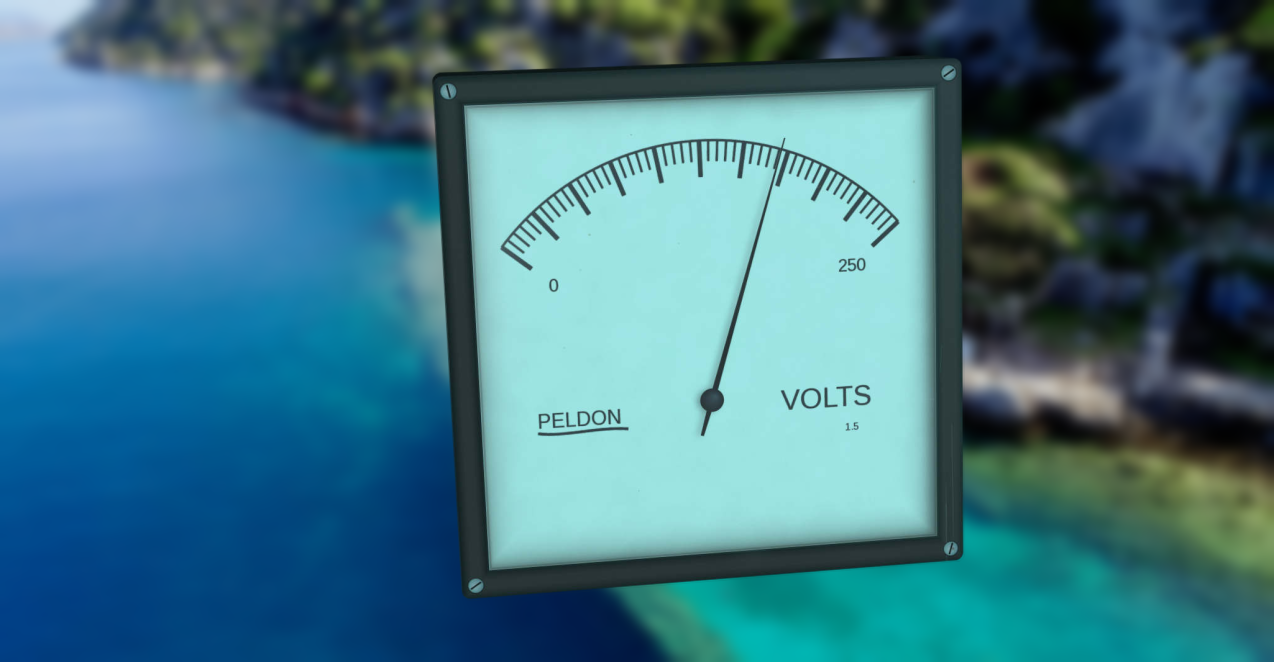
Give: **170** V
